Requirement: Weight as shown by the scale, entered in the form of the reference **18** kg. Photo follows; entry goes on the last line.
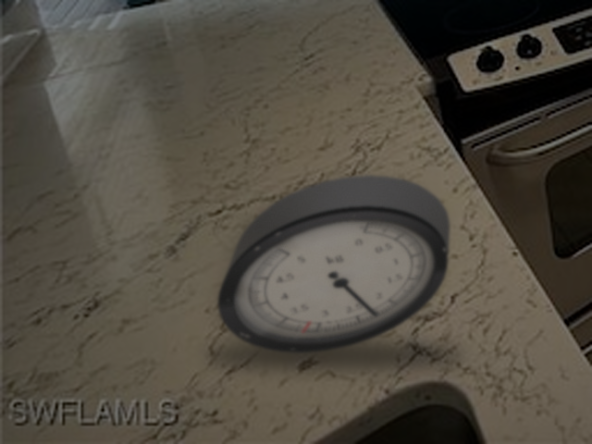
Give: **2.25** kg
